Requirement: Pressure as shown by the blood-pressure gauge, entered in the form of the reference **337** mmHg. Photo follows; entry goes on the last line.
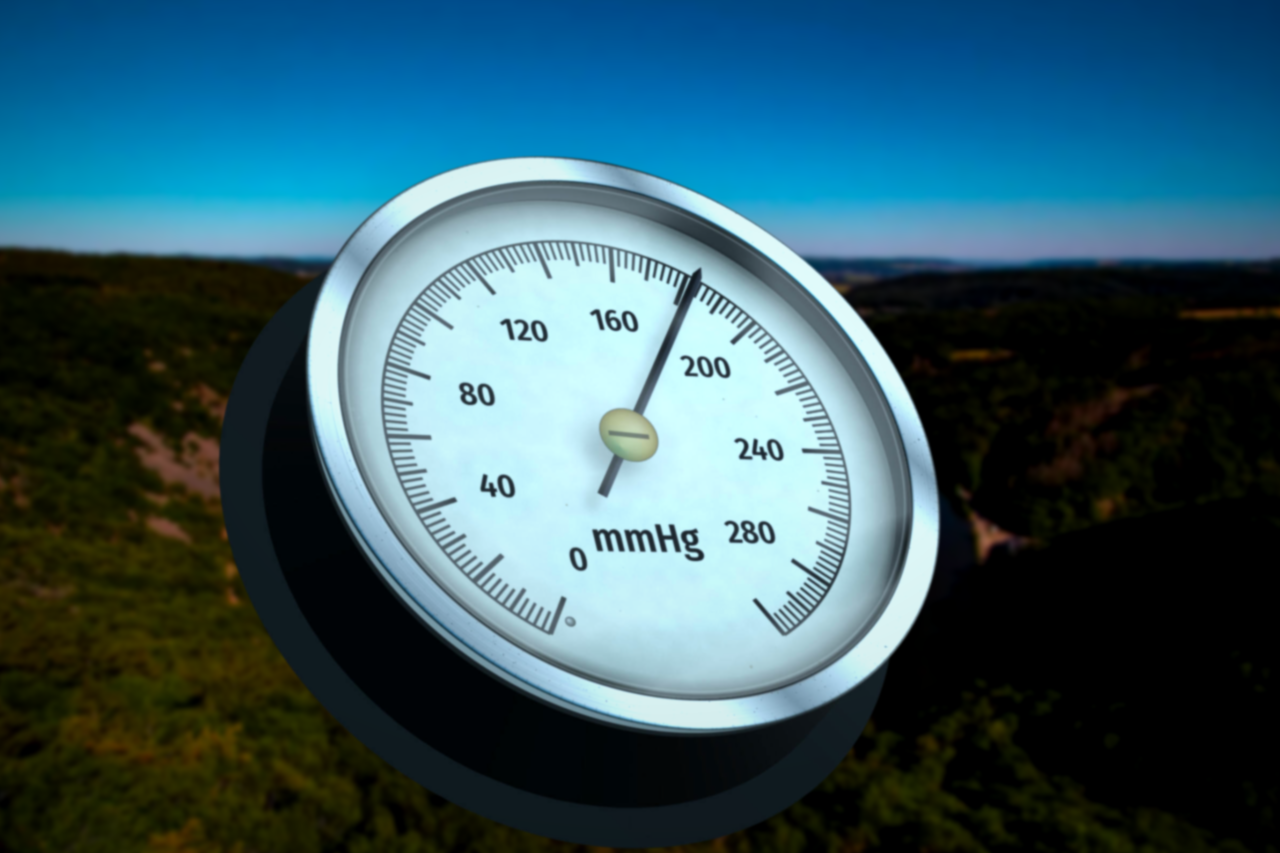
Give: **182** mmHg
